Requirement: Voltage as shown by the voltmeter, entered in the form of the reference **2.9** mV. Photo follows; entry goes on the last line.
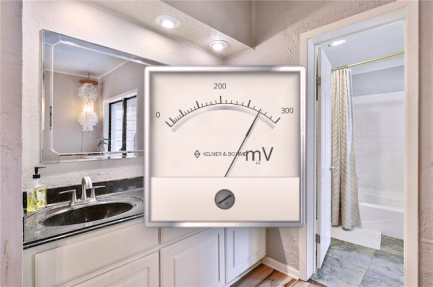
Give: **270** mV
